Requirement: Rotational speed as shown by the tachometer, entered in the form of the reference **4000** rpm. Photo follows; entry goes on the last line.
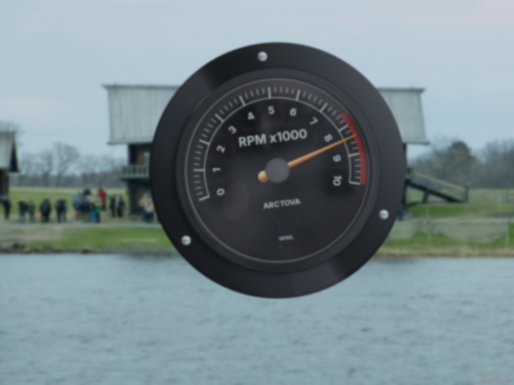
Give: **8400** rpm
